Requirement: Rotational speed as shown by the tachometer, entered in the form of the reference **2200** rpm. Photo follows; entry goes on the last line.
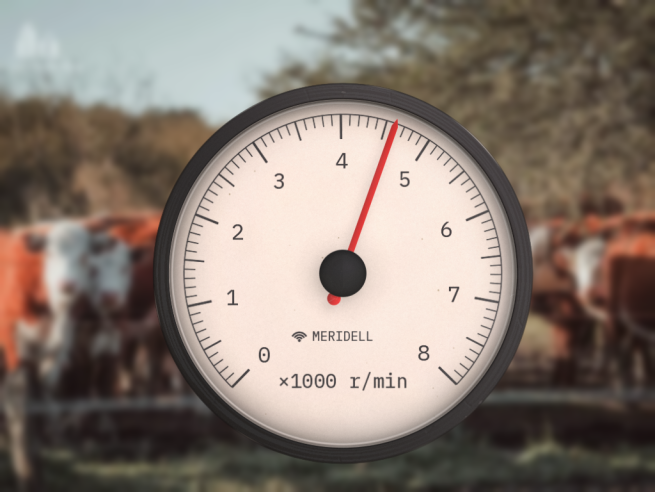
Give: **4600** rpm
